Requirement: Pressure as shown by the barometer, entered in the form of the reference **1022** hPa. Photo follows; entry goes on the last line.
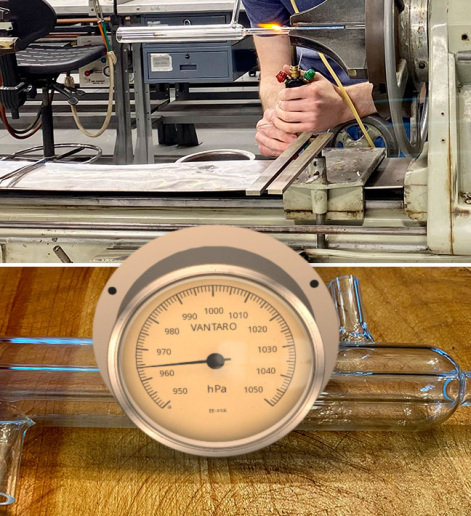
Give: **965** hPa
